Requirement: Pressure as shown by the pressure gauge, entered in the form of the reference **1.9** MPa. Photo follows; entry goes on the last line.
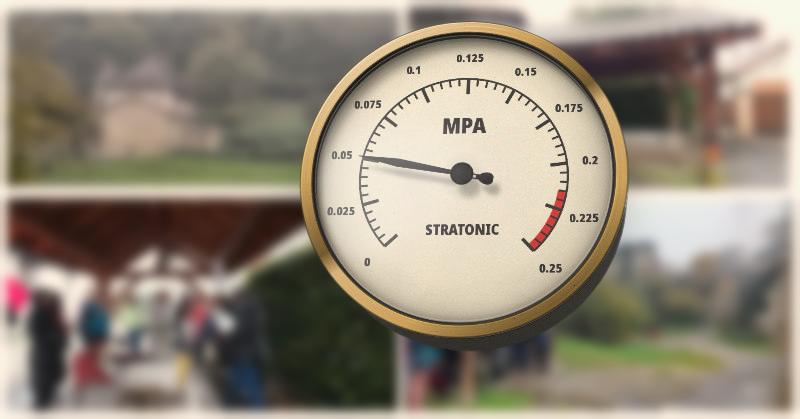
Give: **0.05** MPa
